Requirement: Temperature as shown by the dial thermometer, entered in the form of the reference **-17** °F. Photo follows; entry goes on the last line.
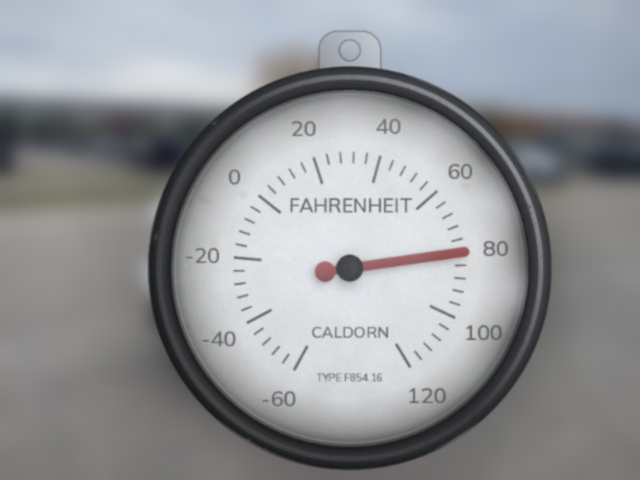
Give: **80** °F
